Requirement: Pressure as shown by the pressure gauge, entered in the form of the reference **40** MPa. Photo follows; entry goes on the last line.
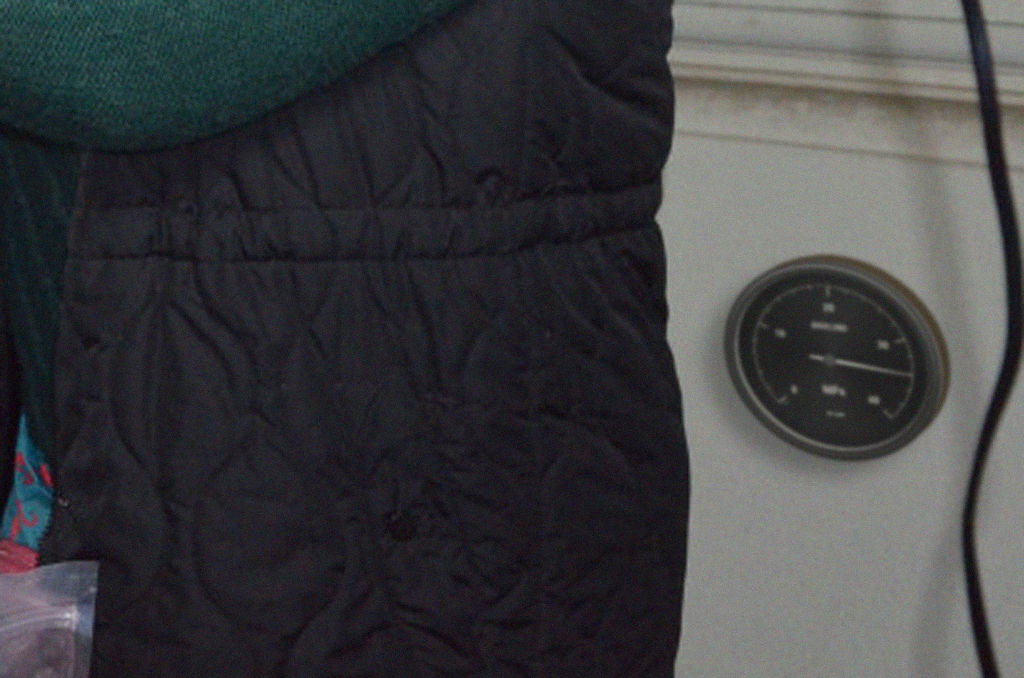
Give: **34** MPa
